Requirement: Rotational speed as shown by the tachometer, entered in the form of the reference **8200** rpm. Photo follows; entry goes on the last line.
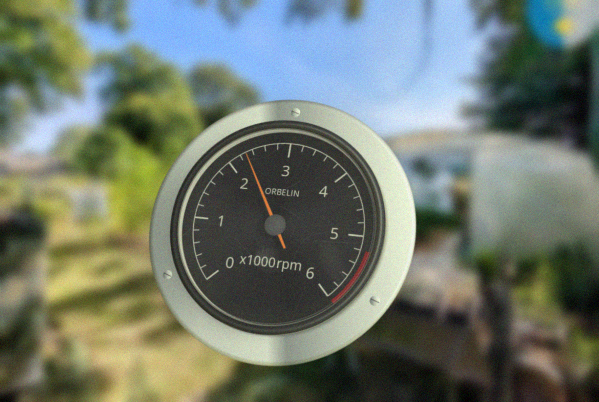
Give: **2300** rpm
